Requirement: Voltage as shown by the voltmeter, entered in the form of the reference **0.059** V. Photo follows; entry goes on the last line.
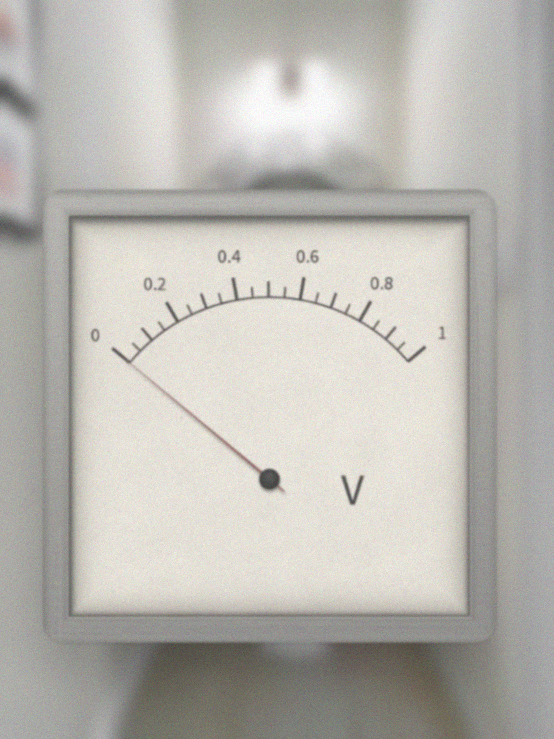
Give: **0** V
